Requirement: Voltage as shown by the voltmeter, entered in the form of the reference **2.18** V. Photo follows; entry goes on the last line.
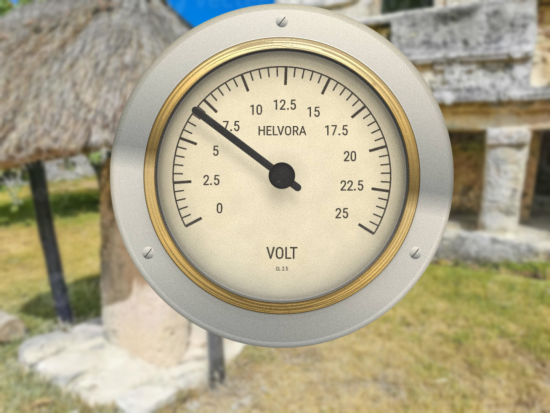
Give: **6.75** V
